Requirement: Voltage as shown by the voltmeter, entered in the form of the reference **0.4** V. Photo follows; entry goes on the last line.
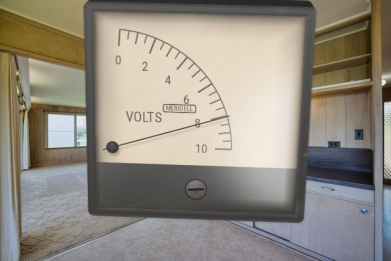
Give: **8** V
